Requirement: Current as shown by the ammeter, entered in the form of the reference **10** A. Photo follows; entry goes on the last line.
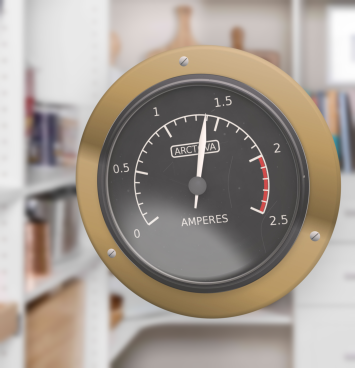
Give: **1.4** A
